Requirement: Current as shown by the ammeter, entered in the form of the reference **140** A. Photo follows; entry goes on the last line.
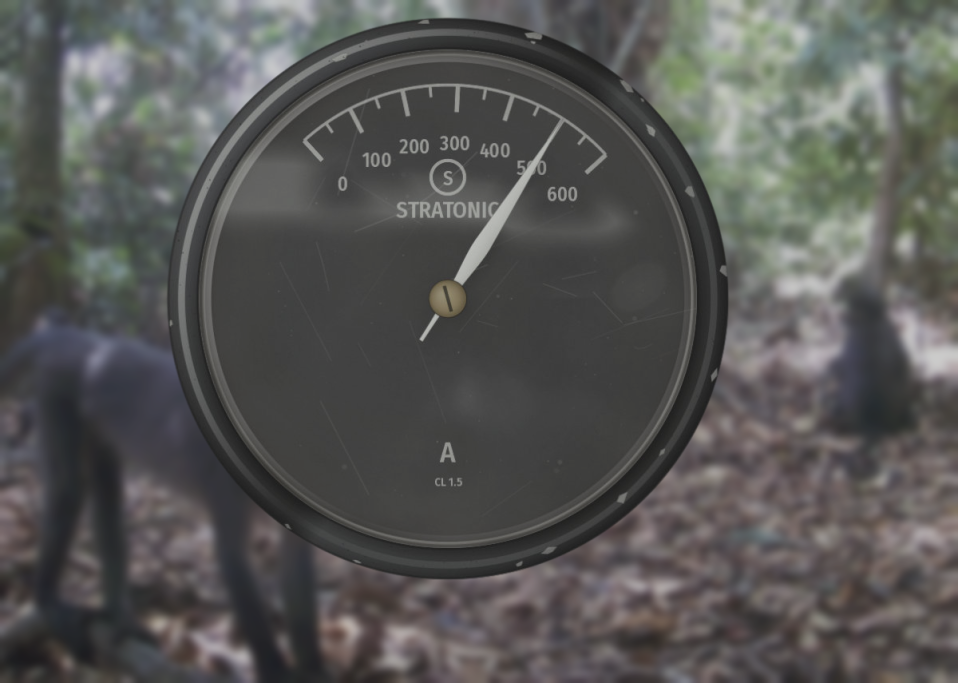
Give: **500** A
